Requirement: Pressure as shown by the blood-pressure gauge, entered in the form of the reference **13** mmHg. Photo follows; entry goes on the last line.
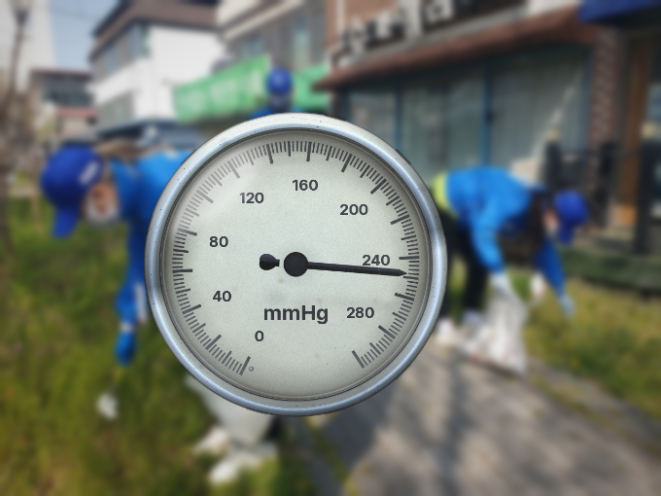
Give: **248** mmHg
